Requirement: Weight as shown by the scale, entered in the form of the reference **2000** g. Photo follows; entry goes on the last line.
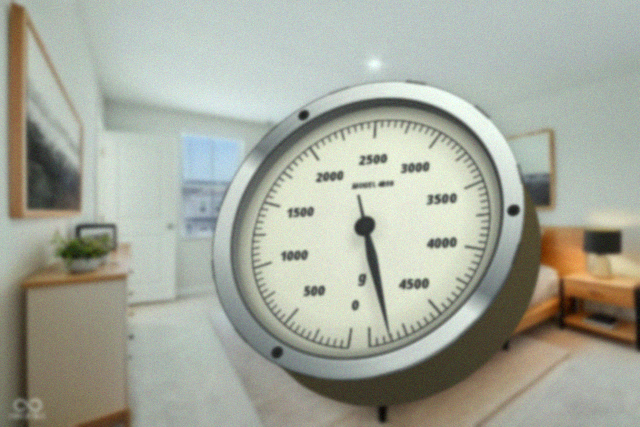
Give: **4850** g
